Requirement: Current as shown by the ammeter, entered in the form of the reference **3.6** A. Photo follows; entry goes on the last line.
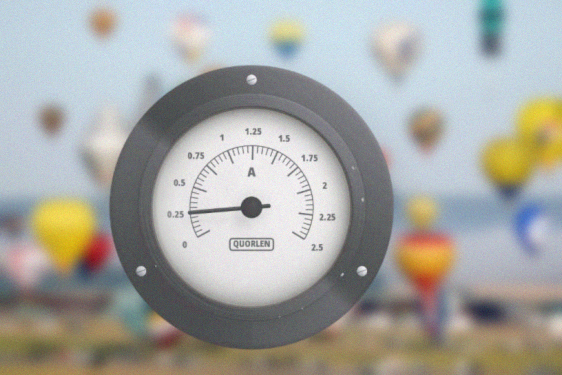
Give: **0.25** A
